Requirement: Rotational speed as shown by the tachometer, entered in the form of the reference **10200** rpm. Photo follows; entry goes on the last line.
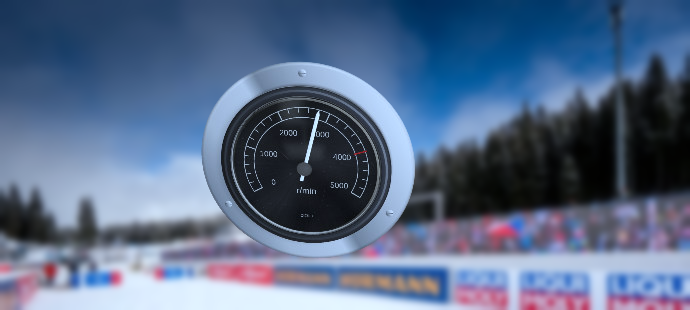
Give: **2800** rpm
